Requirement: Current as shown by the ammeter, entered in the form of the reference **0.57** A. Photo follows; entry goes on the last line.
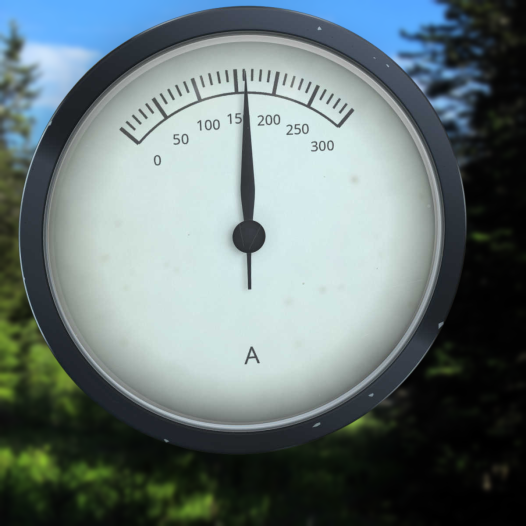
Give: **160** A
